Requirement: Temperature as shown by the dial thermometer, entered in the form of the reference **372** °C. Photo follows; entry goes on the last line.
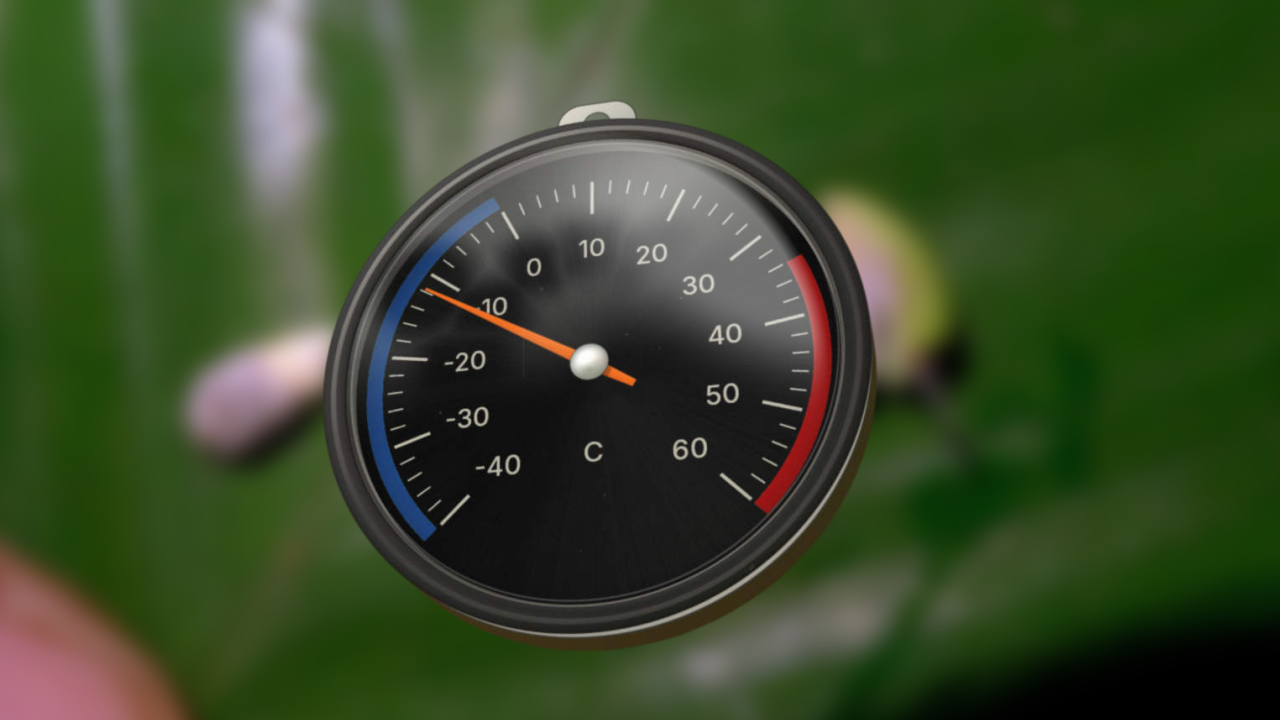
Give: **-12** °C
